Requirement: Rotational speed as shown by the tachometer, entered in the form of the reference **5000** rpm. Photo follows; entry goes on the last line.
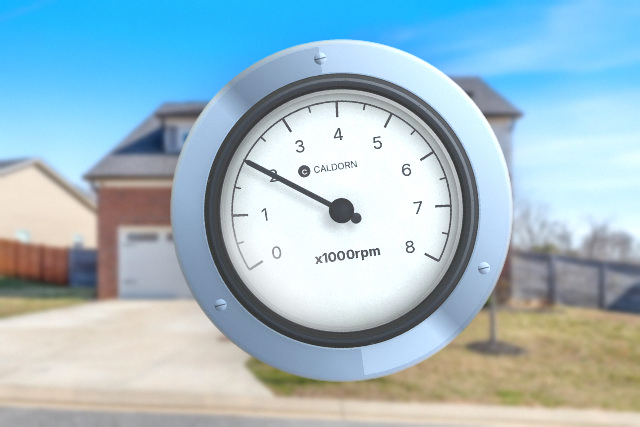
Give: **2000** rpm
